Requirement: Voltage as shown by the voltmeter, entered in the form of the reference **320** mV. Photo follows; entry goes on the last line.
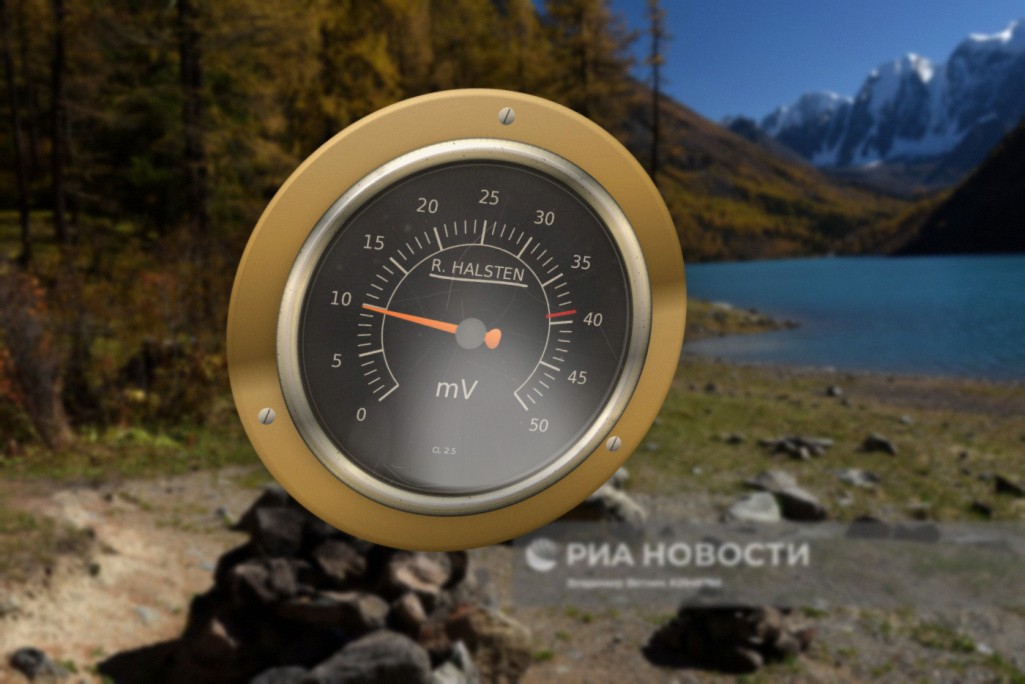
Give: **10** mV
